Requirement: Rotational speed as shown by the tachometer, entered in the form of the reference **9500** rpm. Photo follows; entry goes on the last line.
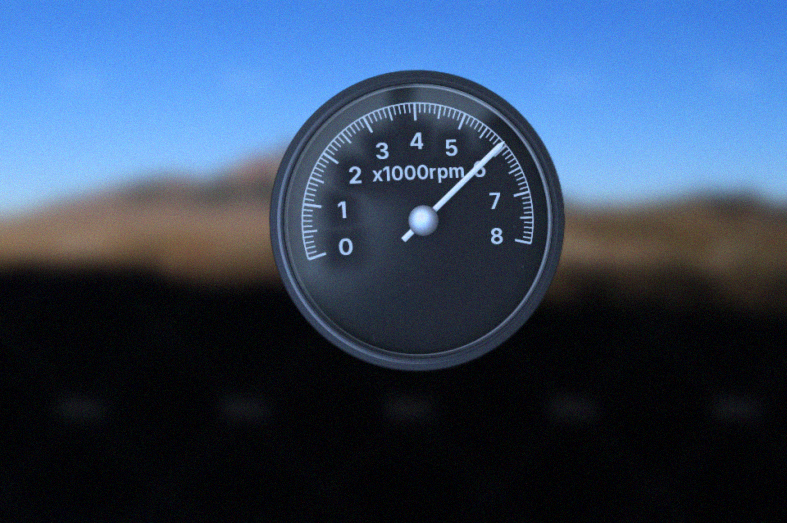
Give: **5900** rpm
